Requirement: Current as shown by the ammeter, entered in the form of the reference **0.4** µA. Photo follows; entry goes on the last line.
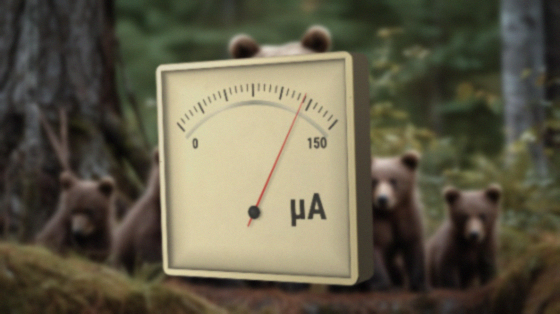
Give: **120** µA
